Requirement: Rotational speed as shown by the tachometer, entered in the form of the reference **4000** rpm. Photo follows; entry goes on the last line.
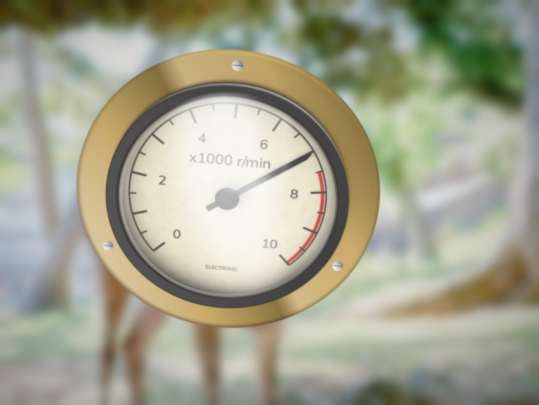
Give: **7000** rpm
